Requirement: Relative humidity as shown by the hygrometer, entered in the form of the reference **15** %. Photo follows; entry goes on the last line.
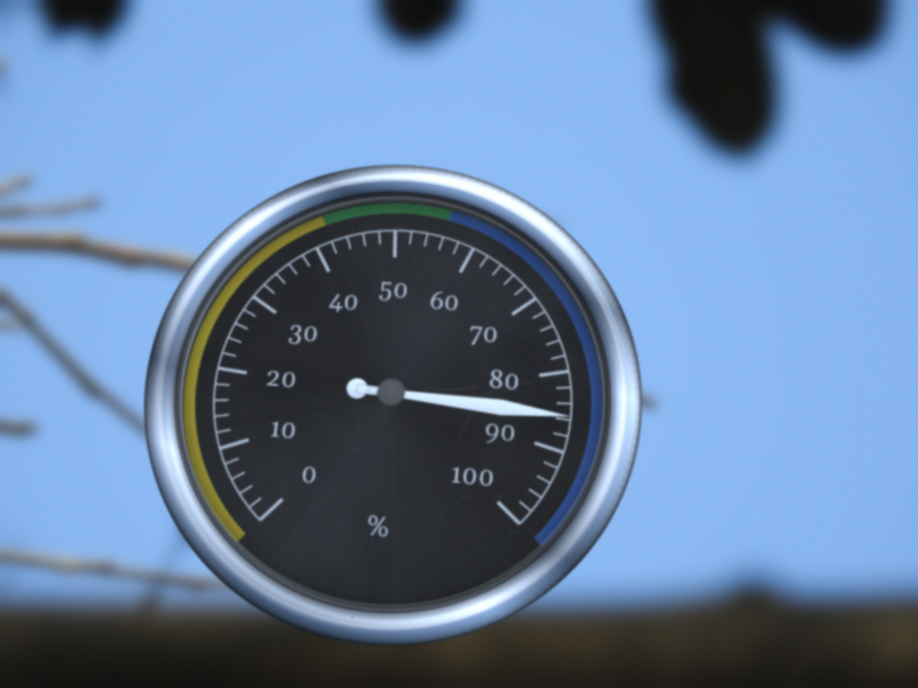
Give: **86** %
